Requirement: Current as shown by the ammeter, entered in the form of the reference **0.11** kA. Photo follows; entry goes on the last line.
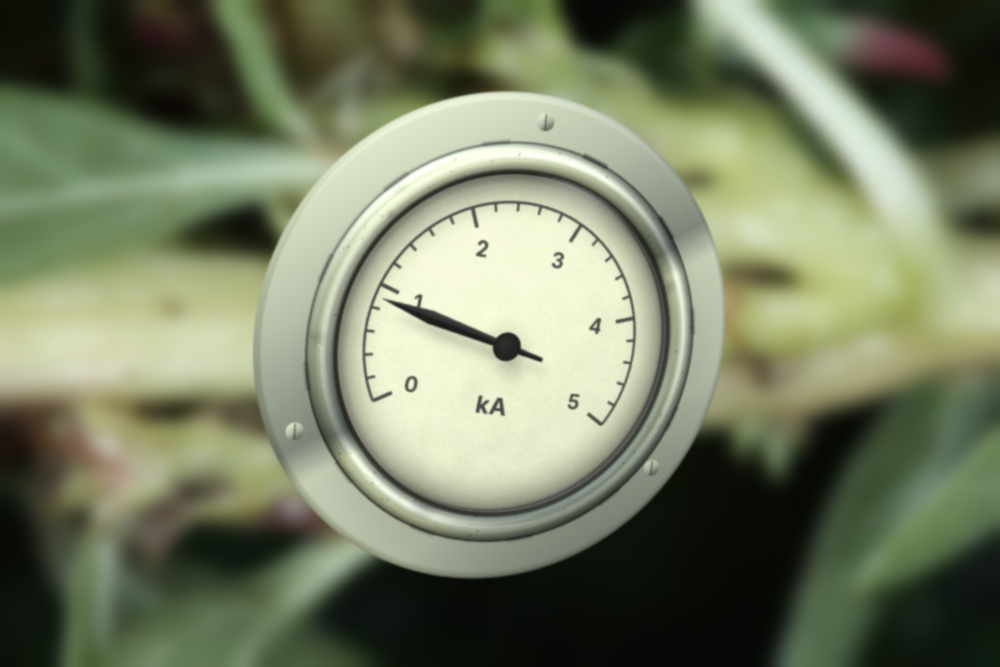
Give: **0.9** kA
